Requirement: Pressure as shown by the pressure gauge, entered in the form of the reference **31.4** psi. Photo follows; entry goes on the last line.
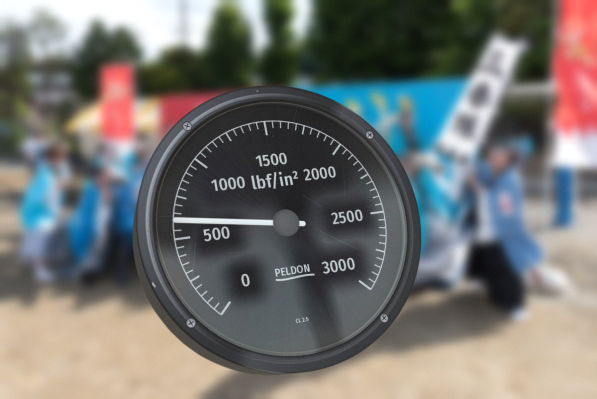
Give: **600** psi
